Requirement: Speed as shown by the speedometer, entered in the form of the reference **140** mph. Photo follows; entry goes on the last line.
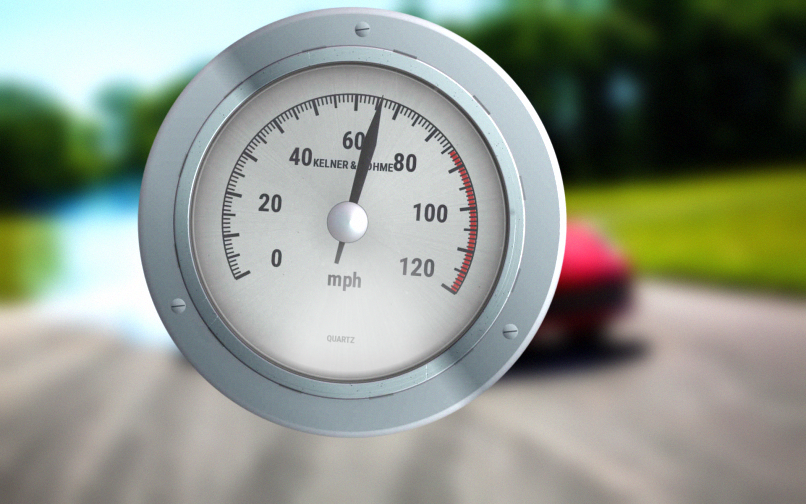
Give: **66** mph
